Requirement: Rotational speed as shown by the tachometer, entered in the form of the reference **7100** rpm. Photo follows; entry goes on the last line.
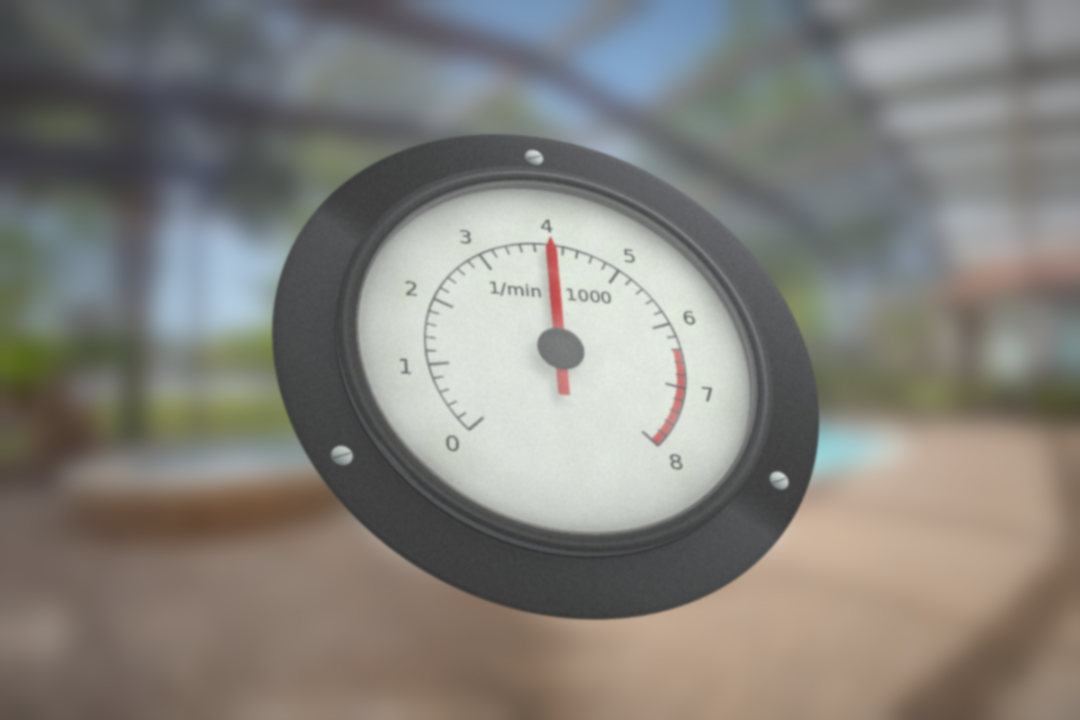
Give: **4000** rpm
